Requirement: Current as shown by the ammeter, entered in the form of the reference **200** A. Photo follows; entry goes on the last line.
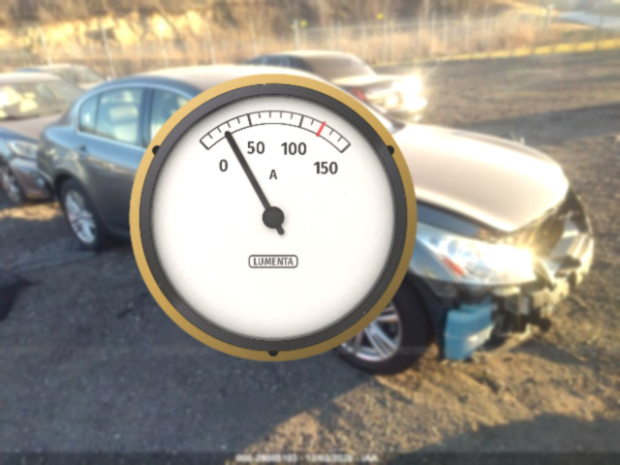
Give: **25** A
